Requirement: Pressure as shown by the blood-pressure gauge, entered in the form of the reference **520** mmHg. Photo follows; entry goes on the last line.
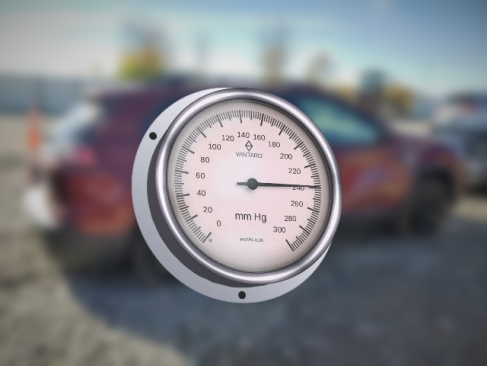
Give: **240** mmHg
